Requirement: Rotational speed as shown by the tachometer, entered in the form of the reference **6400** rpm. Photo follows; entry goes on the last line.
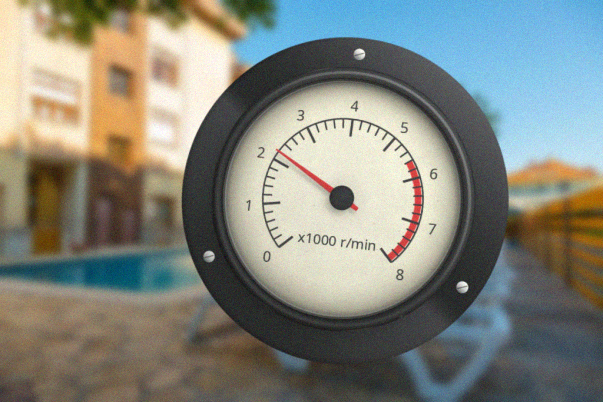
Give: **2200** rpm
